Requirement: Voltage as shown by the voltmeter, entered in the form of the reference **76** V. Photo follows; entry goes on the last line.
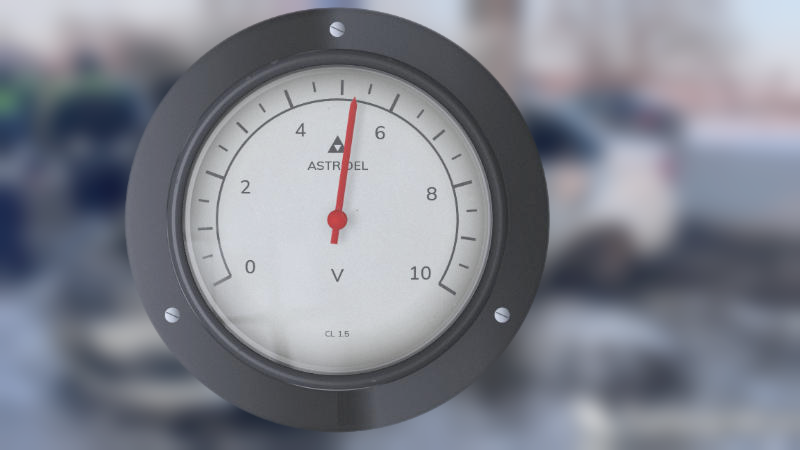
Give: **5.25** V
